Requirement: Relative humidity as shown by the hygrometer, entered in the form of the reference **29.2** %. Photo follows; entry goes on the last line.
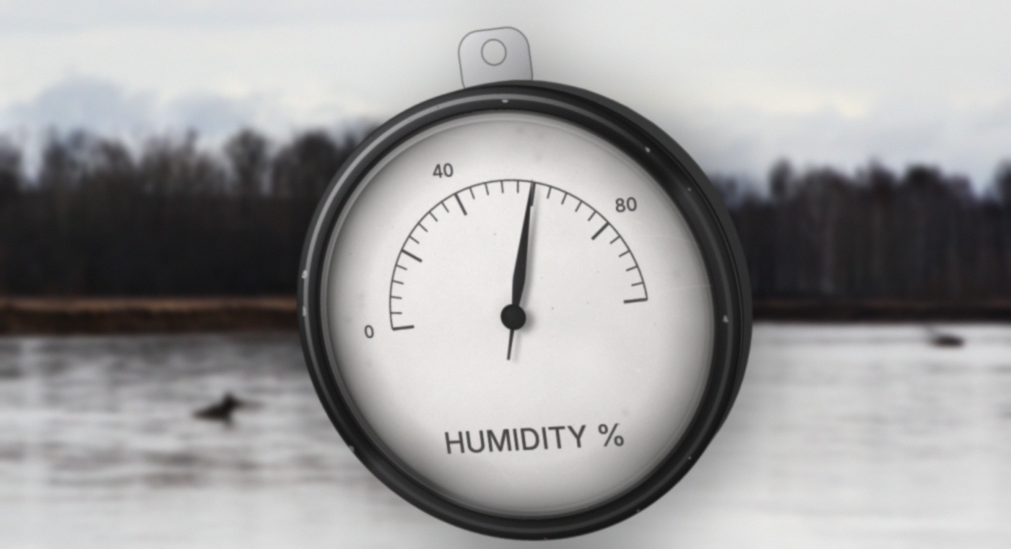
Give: **60** %
